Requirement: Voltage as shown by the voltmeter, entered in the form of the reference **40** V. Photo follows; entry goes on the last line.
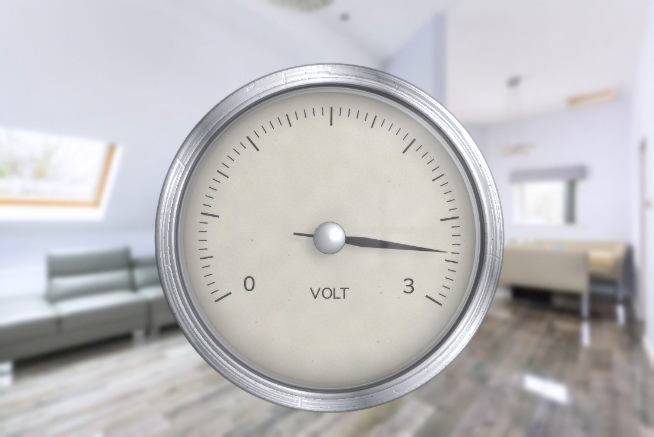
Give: **2.7** V
